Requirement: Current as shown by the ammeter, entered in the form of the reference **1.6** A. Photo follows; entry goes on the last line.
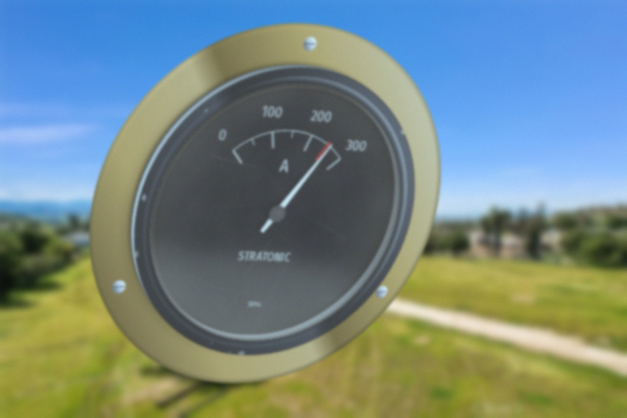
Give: **250** A
